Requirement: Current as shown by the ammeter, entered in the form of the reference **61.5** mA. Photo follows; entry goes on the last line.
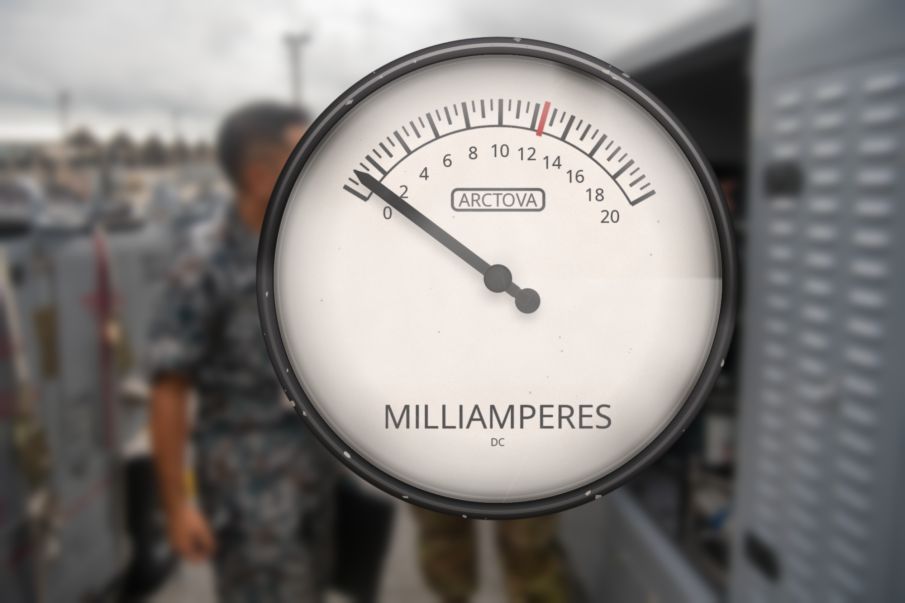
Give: **1** mA
